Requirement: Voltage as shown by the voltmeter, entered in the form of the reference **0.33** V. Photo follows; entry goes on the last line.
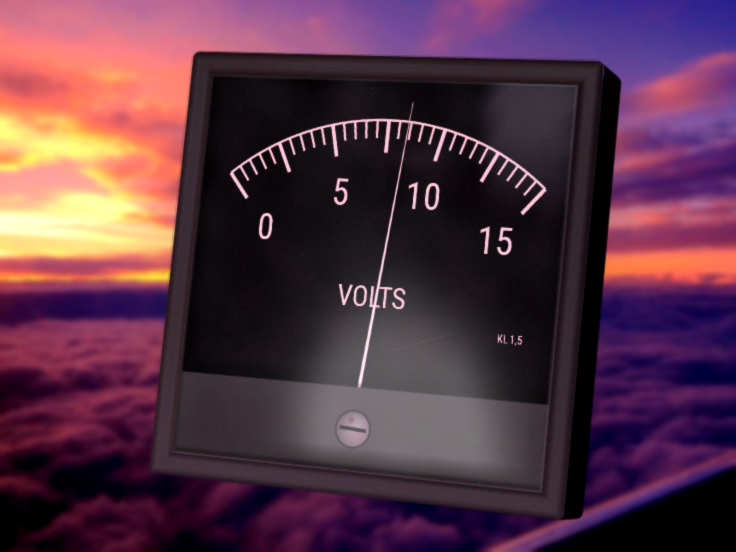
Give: **8.5** V
